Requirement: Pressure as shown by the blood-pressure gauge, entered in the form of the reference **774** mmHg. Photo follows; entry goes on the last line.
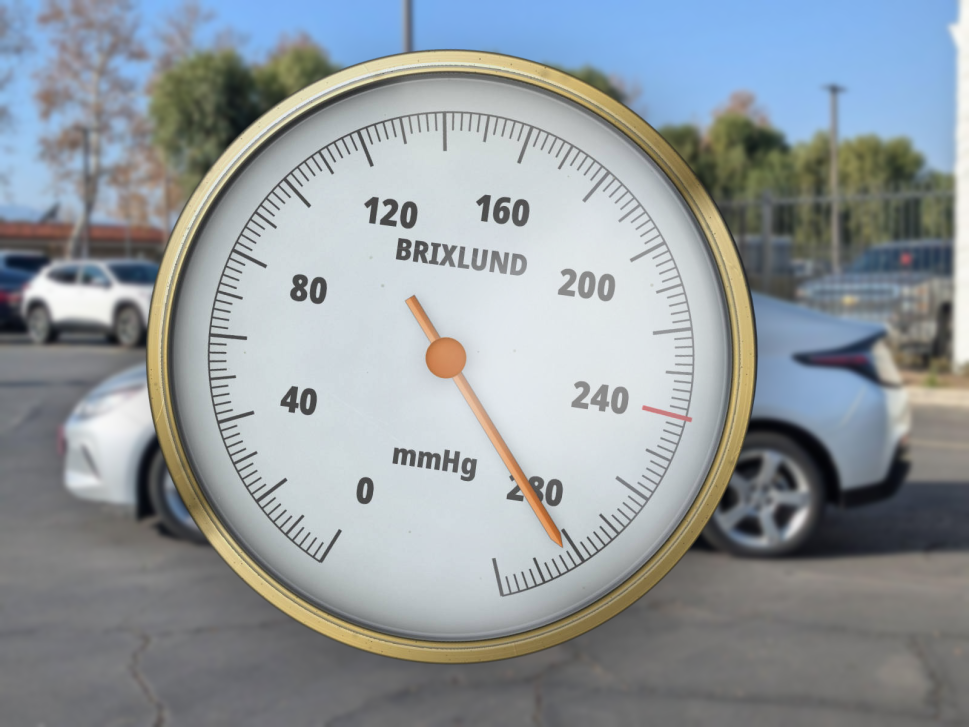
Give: **282** mmHg
